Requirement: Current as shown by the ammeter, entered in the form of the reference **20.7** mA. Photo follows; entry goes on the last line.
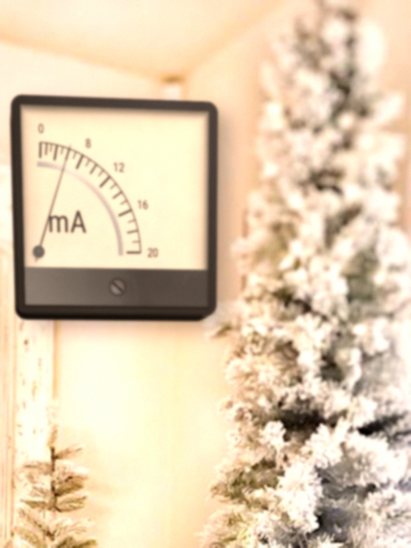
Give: **6** mA
